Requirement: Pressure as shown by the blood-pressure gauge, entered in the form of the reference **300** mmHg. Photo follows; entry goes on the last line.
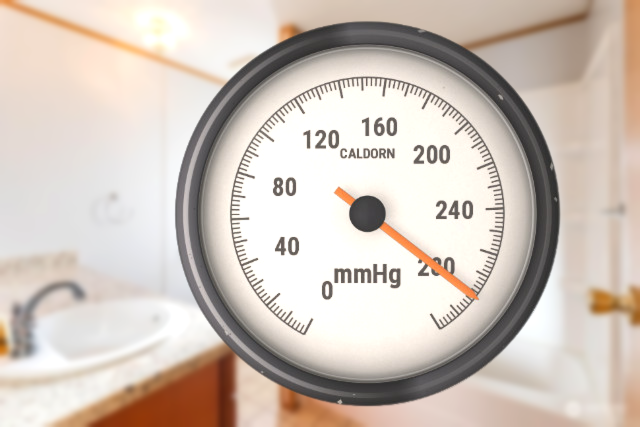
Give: **280** mmHg
